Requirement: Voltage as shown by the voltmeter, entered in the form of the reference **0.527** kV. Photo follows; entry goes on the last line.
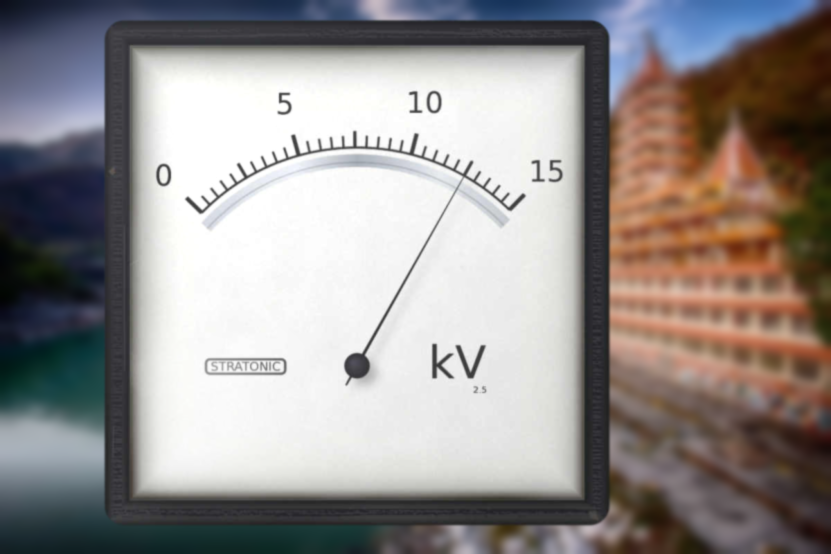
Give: **12.5** kV
